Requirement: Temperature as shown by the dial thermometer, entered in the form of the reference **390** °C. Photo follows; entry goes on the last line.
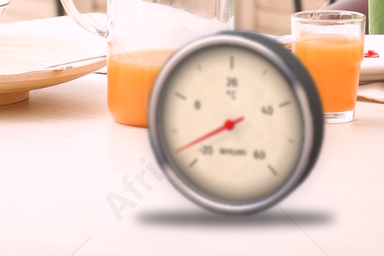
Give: **-15** °C
